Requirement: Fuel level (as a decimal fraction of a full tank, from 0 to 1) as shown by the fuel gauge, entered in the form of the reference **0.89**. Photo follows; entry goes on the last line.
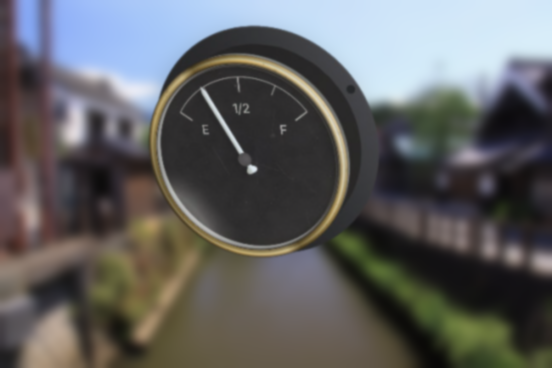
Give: **0.25**
